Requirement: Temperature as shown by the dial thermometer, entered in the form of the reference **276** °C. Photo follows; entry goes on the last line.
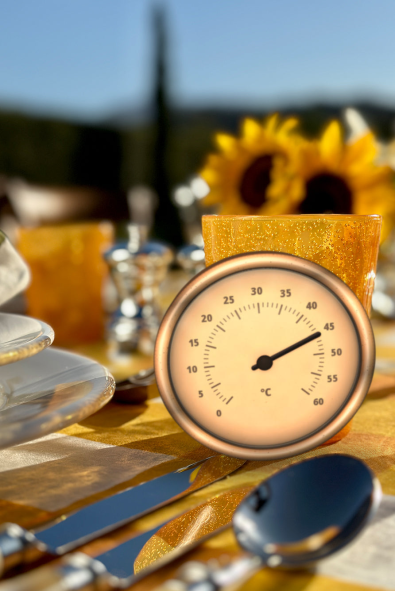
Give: **45** °C
